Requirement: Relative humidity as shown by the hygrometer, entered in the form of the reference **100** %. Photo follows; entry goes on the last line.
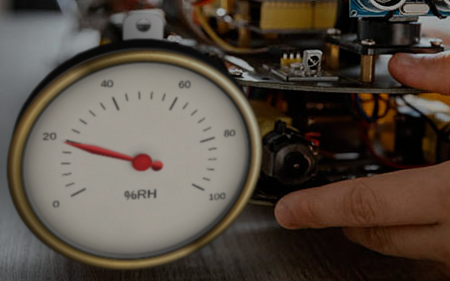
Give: **20** %
